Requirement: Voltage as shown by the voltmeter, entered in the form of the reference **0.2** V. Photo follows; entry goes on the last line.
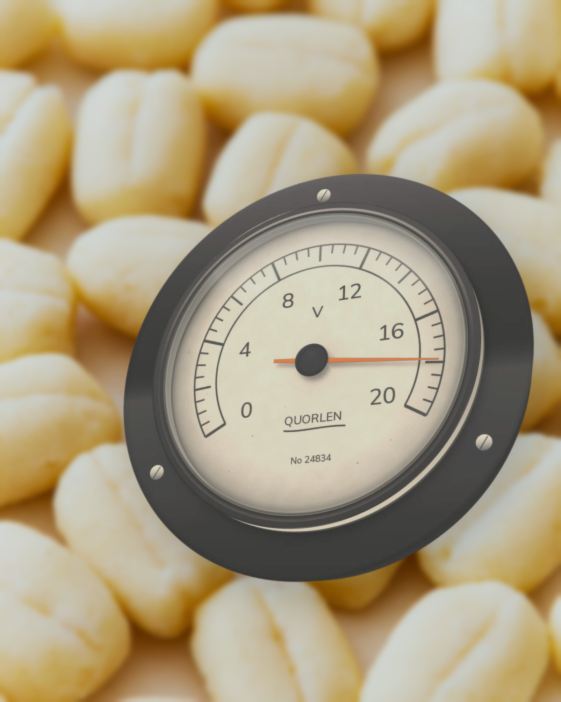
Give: **18** V
